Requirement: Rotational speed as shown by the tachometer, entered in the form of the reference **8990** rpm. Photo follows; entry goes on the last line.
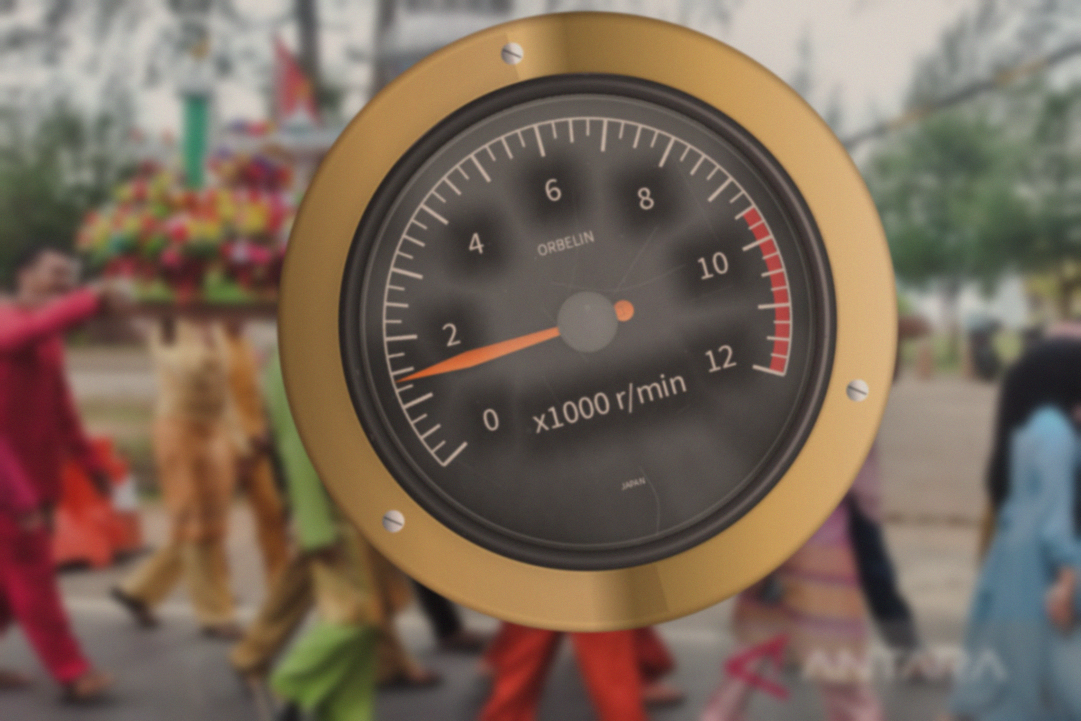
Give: **1375** rpm
